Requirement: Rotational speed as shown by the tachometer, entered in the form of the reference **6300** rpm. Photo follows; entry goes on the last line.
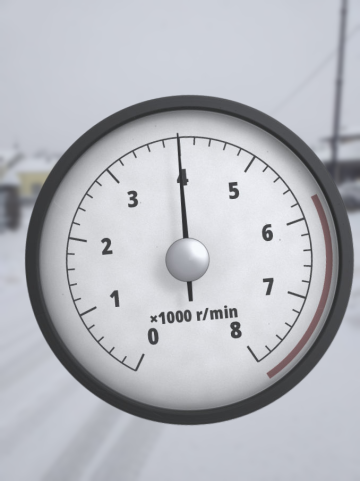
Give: **4000** rpm
